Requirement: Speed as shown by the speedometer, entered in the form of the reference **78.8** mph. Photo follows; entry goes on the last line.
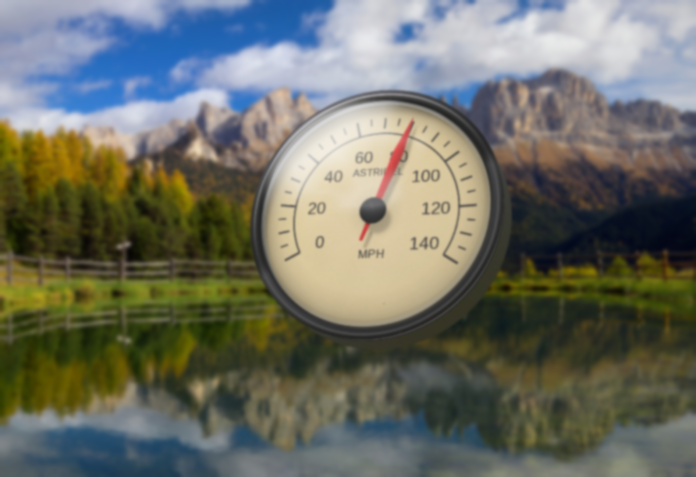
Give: **80** mph
